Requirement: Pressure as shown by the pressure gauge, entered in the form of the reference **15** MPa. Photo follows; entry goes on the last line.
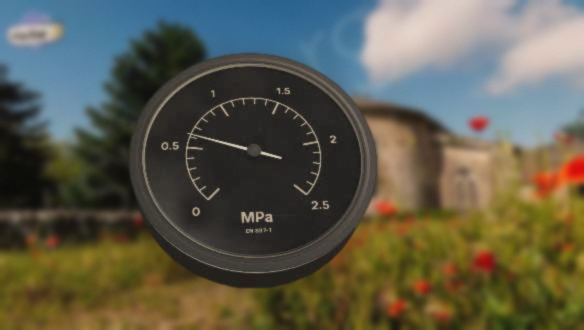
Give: **0.6** MPa
